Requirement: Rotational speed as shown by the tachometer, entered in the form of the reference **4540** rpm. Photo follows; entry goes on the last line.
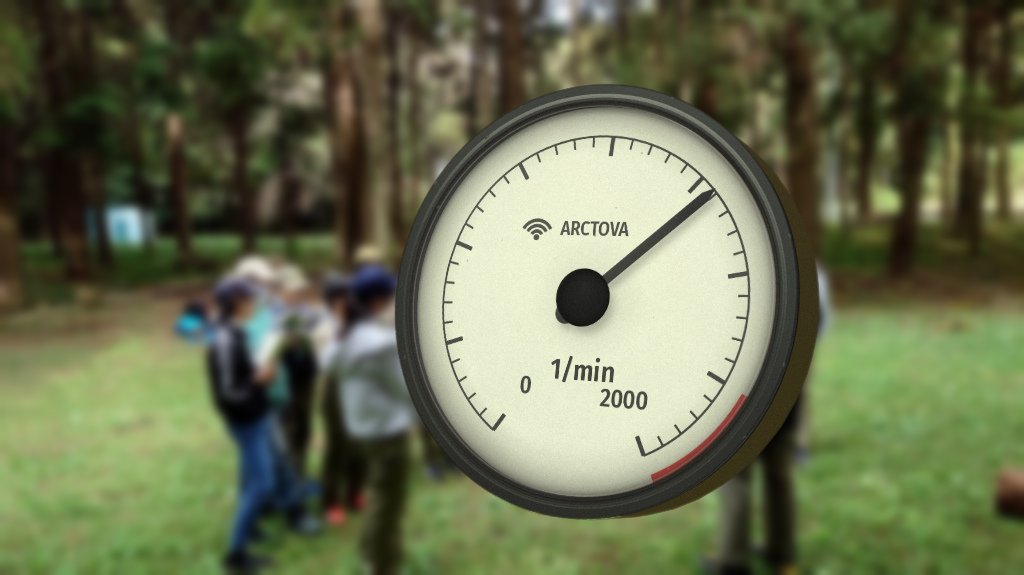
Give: **1300** rpm
